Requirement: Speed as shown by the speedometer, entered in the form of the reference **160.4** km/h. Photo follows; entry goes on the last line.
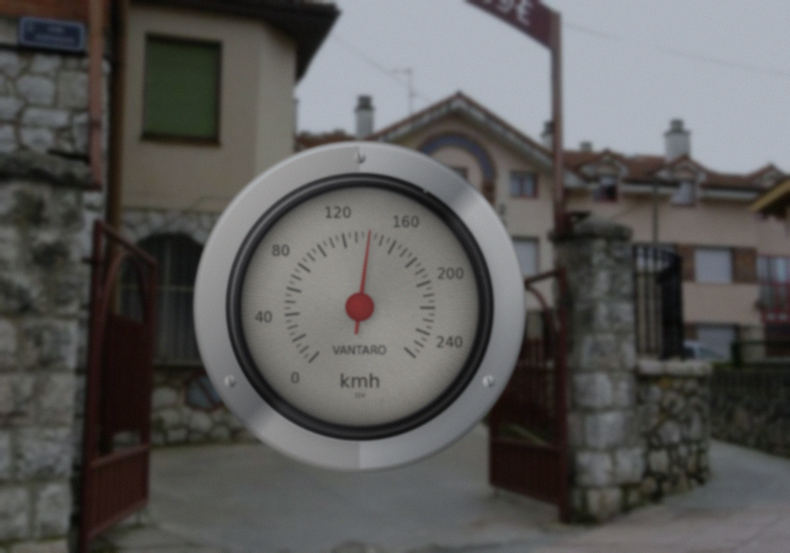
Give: **140** km/h
